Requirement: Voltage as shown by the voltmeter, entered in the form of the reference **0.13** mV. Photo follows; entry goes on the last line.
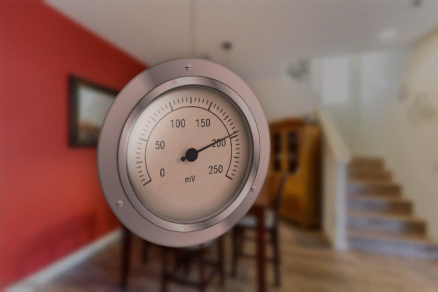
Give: **195** mV
